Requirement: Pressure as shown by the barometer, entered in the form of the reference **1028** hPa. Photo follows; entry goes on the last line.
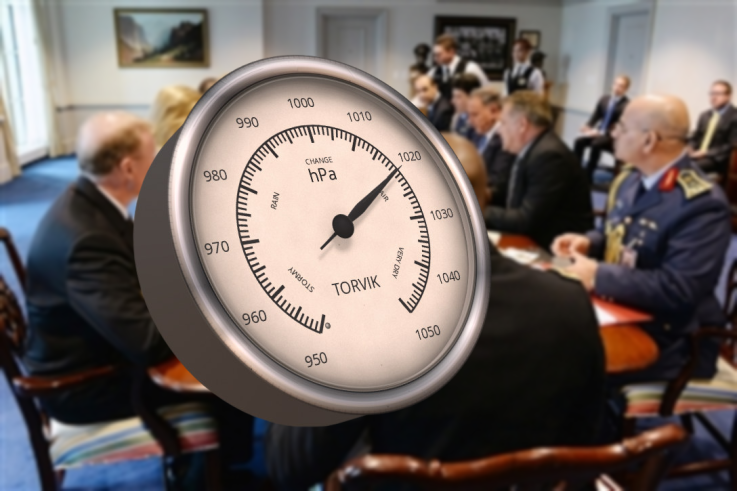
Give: **1020** hPa
